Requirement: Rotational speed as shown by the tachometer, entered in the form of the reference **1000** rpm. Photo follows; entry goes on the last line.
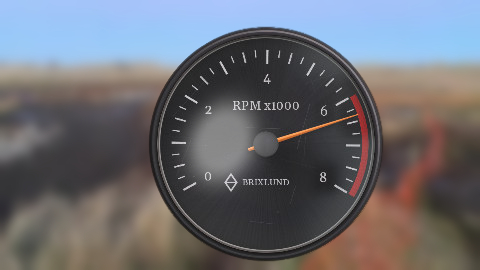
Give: **6375** rpm
